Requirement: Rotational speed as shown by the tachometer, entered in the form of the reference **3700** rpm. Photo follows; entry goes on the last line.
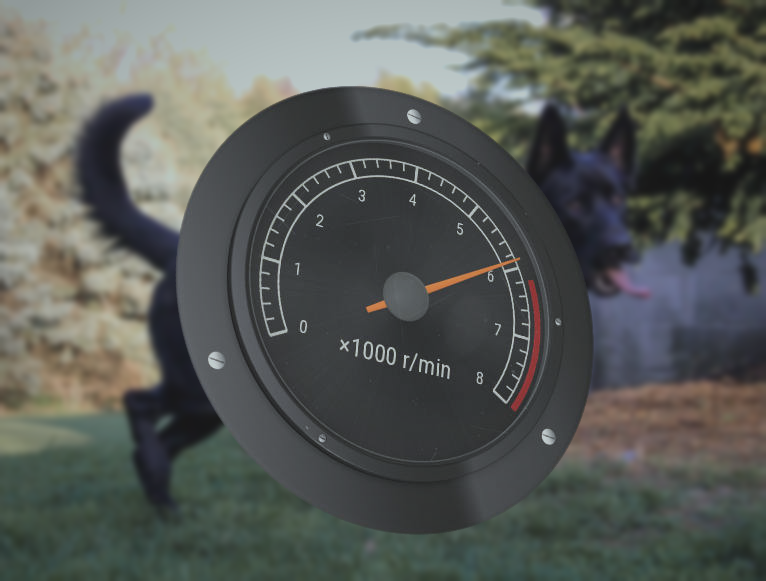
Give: **5900** rpm
